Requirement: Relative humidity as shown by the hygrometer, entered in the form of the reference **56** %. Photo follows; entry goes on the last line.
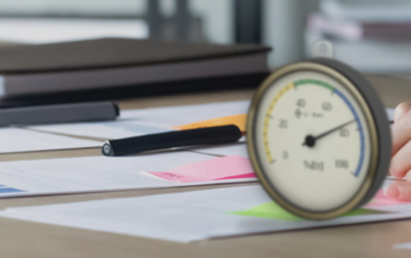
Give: **76** %
